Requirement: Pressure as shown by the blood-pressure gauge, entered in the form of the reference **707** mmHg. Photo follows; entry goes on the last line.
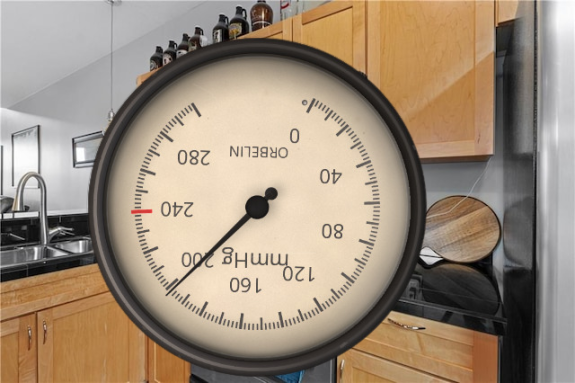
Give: **198** mmHg
